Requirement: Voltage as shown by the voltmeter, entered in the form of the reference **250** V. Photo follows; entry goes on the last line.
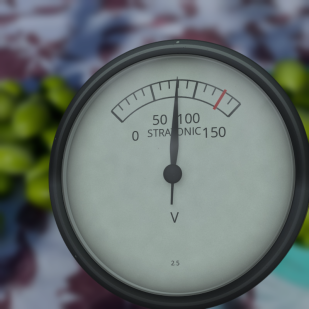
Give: **80** V
